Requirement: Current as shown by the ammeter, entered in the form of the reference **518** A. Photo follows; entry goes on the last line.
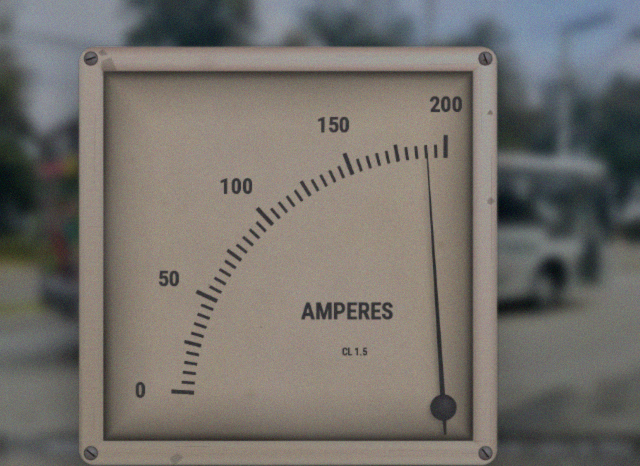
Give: **190** A
